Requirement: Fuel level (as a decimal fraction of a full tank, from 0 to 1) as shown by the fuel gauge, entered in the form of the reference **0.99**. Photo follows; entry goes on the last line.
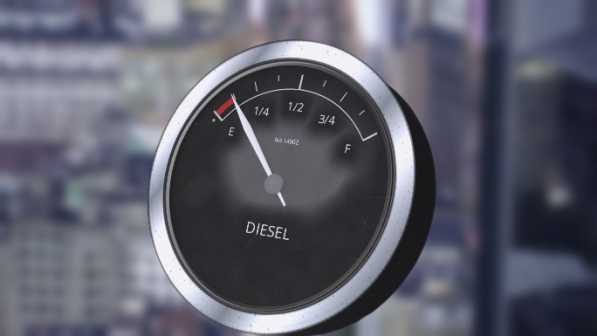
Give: **0.125**
